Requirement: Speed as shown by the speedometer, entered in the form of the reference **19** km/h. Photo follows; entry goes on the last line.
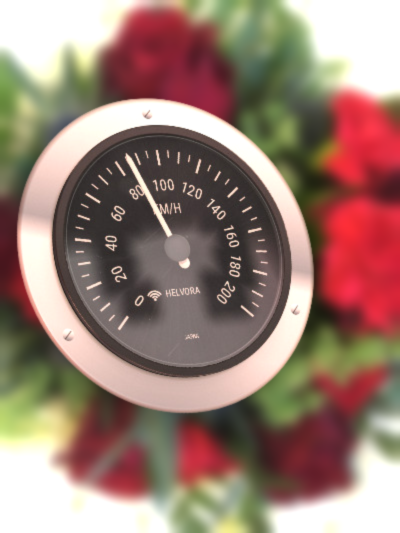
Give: **85** km/h
